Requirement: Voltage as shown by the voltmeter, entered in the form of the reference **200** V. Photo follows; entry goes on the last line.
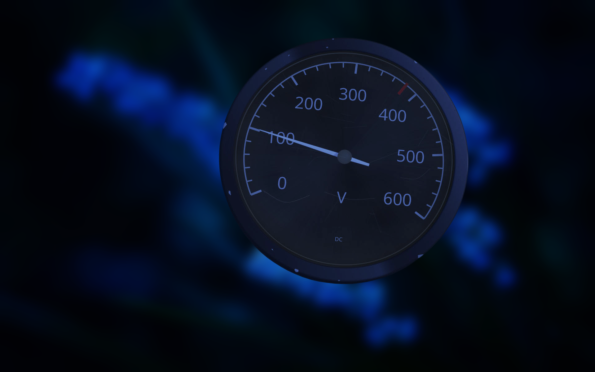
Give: **100** V
